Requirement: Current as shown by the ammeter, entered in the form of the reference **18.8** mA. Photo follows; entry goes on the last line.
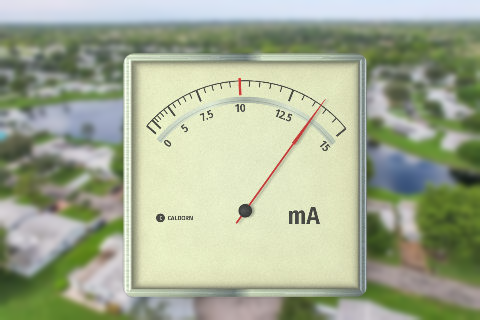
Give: **13.75** mA
